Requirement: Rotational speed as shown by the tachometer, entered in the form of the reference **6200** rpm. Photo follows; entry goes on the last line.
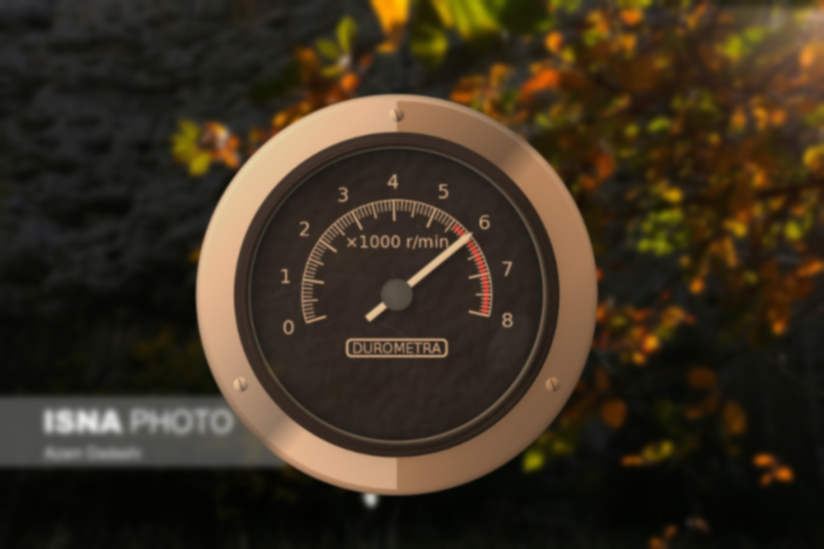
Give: **6000** rpm
